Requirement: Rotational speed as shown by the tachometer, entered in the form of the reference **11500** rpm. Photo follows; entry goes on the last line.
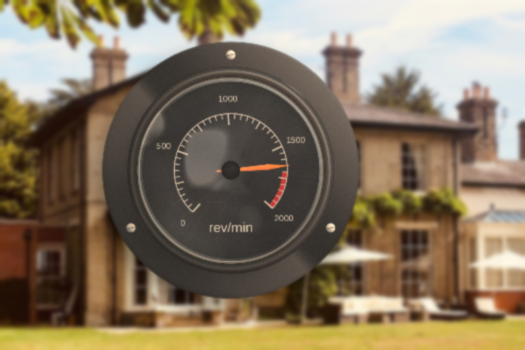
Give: **1650** rpm
